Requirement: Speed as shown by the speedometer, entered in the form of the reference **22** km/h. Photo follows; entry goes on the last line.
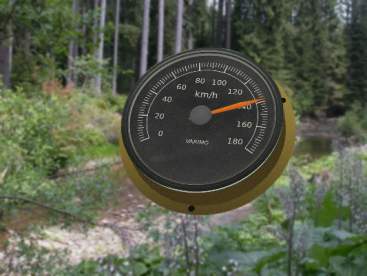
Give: **140** km/h
